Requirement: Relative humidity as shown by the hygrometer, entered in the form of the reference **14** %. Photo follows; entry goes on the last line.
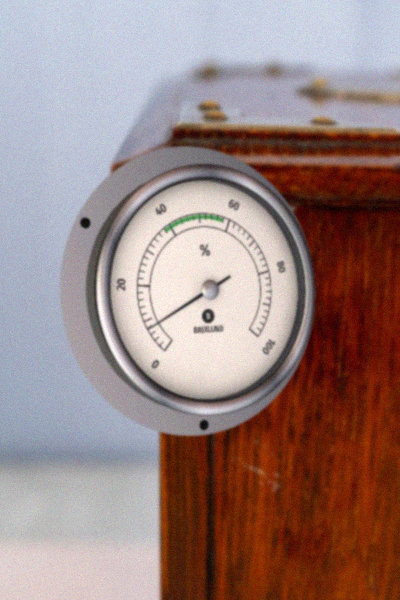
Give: **8** %
